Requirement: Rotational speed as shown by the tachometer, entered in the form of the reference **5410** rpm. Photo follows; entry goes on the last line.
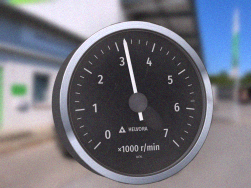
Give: **3200** rpm
